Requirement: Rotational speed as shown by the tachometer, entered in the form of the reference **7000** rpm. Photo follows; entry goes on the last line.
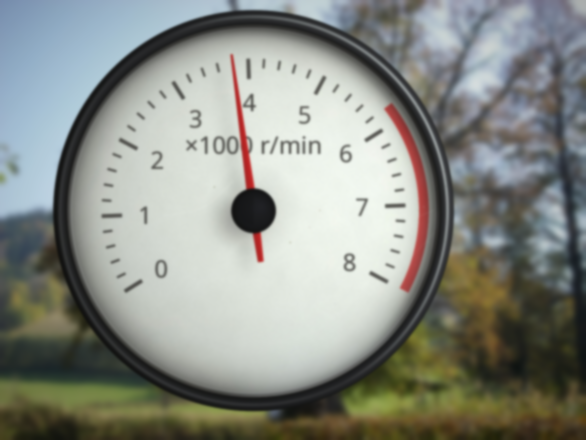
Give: **3800** rpm
